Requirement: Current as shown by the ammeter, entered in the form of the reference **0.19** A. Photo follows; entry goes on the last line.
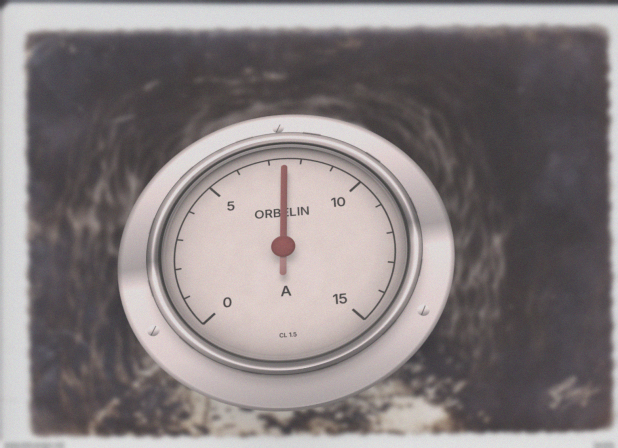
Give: **7.5** A
